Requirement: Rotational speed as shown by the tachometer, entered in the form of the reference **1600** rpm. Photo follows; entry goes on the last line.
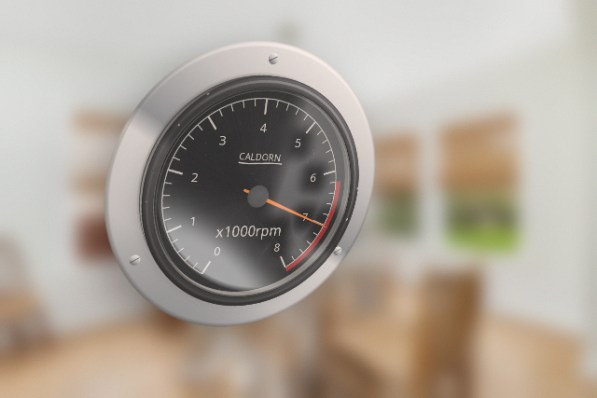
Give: **7000** rpm
